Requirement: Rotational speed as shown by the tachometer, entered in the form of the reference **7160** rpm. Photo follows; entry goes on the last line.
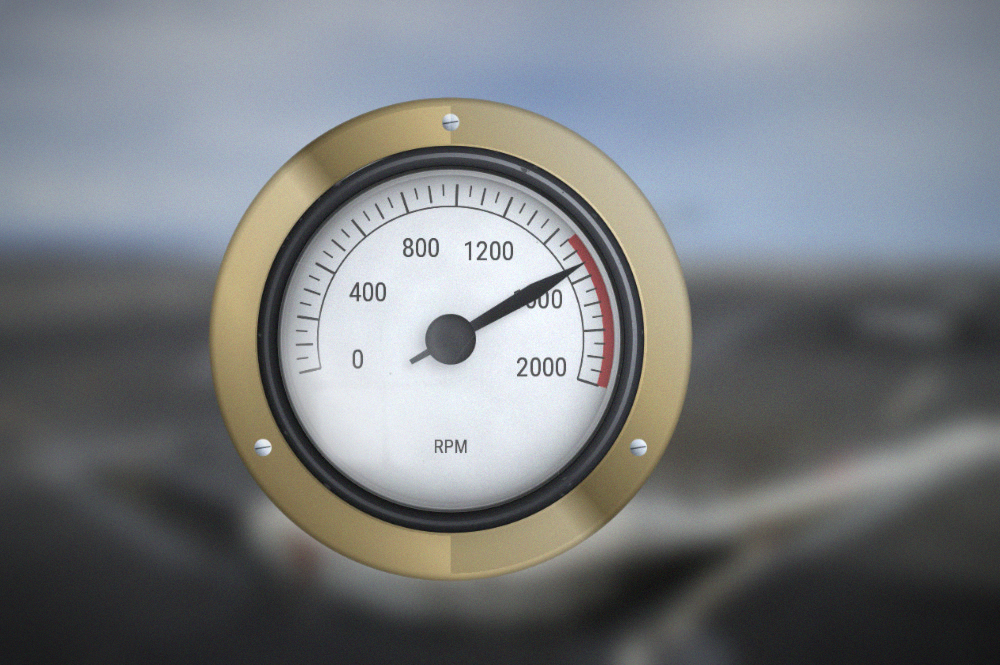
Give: **1550** rpm
